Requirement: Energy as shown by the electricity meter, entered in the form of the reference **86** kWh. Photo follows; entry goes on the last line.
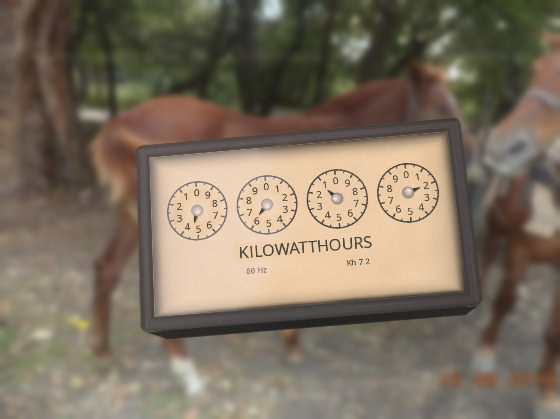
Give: **4612** kWh
